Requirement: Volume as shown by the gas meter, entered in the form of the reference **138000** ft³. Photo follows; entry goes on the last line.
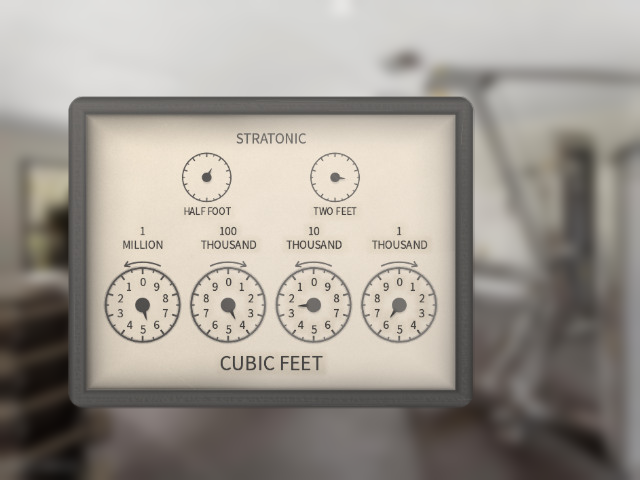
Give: **542600** ft³
